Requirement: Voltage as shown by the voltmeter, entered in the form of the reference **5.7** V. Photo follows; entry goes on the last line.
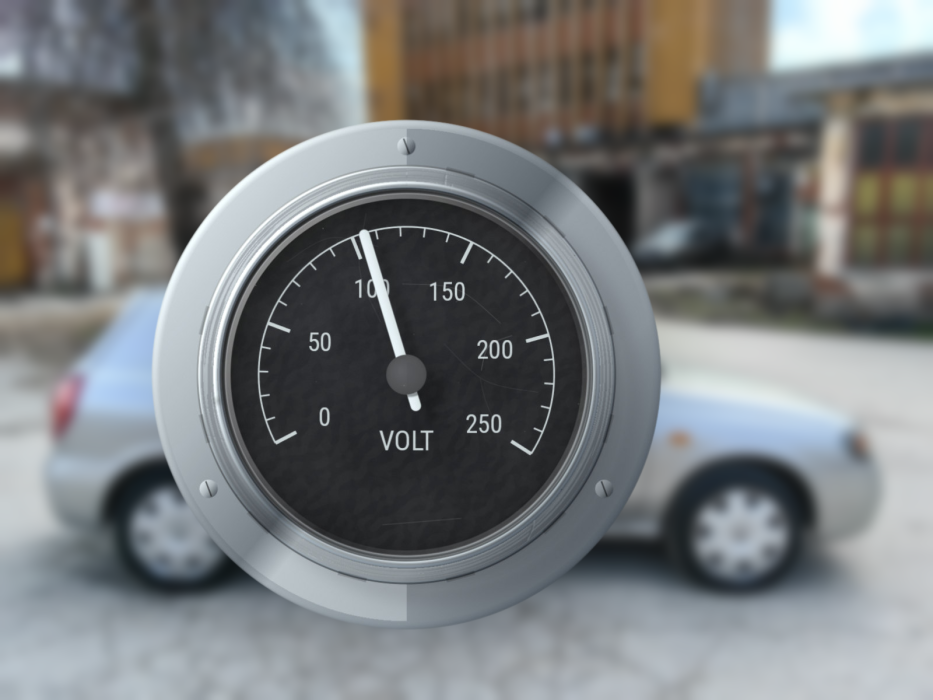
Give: **105** V
